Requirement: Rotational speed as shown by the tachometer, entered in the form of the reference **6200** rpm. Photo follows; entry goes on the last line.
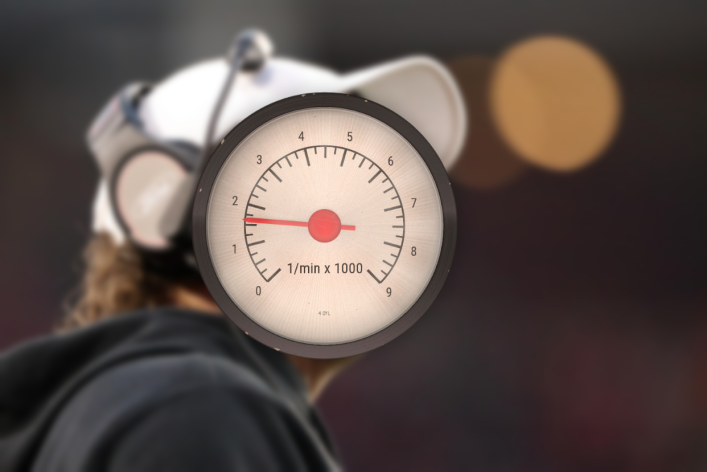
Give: **1625** rpm
